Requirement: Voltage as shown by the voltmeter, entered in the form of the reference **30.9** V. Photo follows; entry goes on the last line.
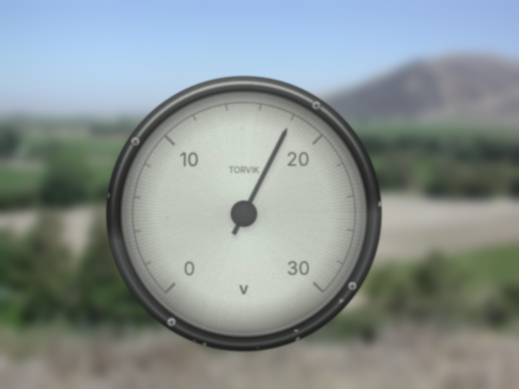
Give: **18** V
